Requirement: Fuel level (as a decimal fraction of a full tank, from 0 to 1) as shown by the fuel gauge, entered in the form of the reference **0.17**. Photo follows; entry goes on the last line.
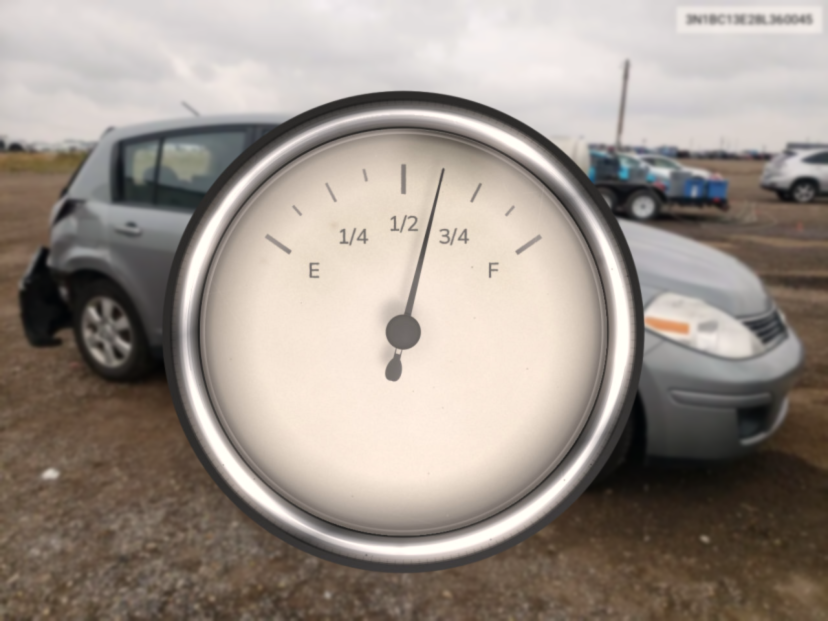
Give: **0.625**
